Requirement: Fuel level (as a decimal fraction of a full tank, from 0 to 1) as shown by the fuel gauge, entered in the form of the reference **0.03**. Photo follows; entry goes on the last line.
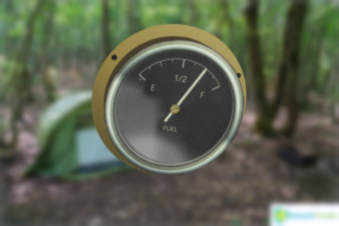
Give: **0.75**
